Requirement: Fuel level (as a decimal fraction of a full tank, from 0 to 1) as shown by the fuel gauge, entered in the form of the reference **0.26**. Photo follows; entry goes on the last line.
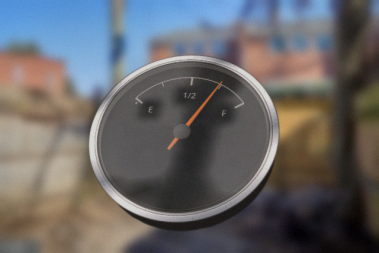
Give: **0.75**
